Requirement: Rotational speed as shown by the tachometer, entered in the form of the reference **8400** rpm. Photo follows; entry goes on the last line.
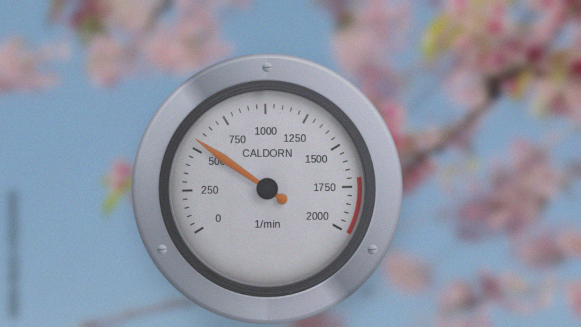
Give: **550** rpm
